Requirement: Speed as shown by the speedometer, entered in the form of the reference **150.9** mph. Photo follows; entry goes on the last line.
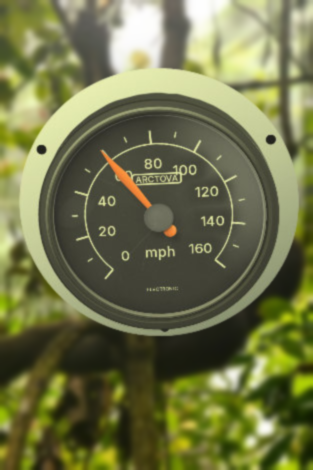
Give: **60** mph
